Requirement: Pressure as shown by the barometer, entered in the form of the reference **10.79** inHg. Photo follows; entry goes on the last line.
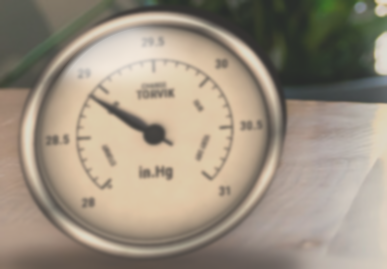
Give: **28.9** inHg
